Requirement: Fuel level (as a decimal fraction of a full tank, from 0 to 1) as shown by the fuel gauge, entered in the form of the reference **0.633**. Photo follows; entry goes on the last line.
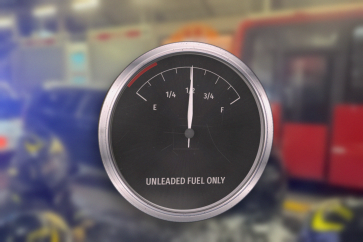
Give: **0.5**
